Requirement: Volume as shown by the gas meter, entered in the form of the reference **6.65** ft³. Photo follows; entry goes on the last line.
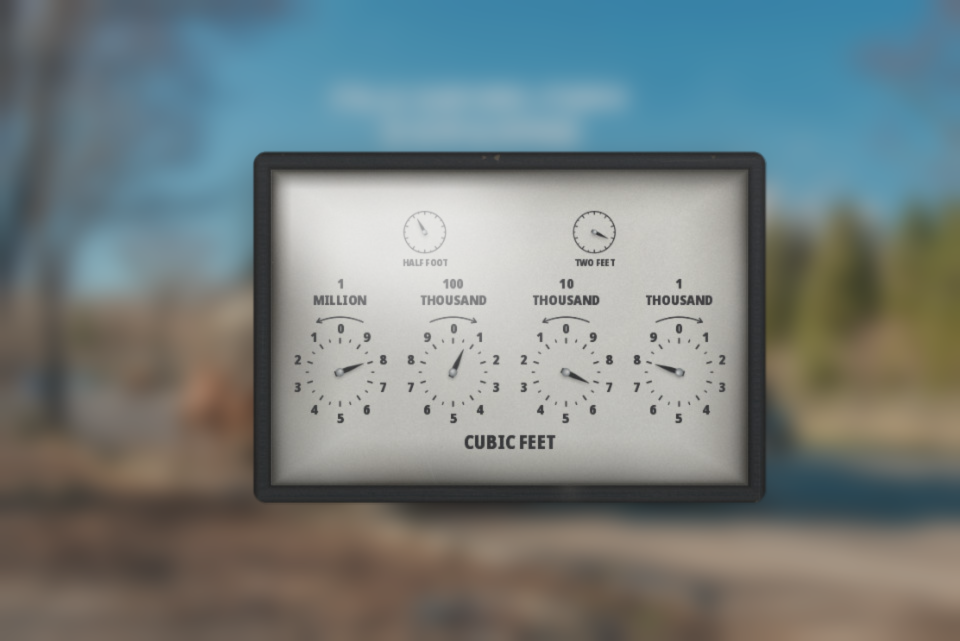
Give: **806800** ft³
